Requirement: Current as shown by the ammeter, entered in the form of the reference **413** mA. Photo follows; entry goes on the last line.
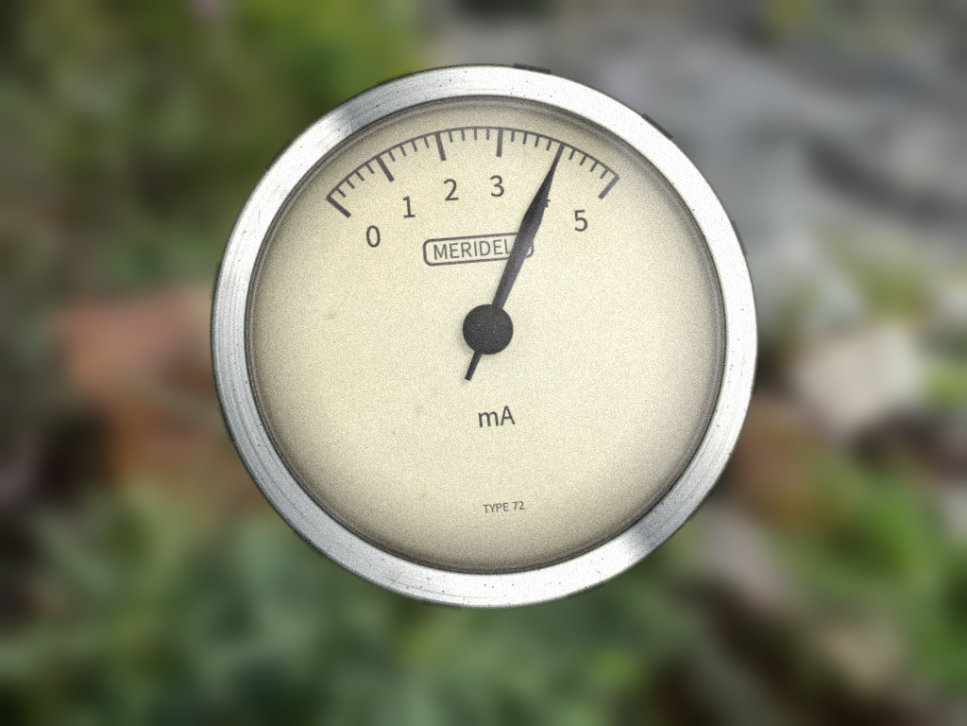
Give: **4** mA
